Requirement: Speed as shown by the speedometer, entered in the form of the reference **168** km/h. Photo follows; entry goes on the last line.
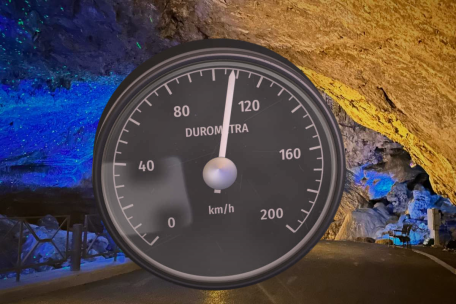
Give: **107.5** km/h
